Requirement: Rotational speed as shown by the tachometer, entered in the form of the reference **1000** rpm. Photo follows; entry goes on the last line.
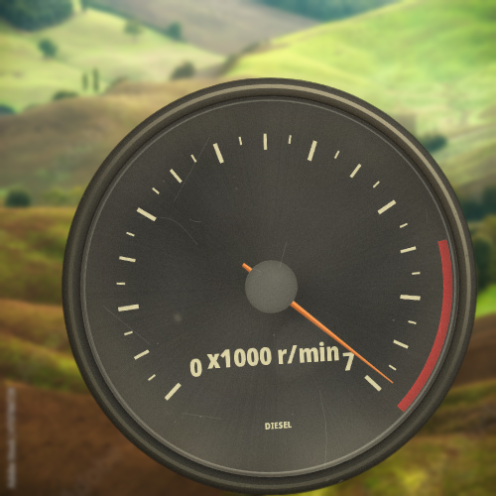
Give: **6875** rpm
